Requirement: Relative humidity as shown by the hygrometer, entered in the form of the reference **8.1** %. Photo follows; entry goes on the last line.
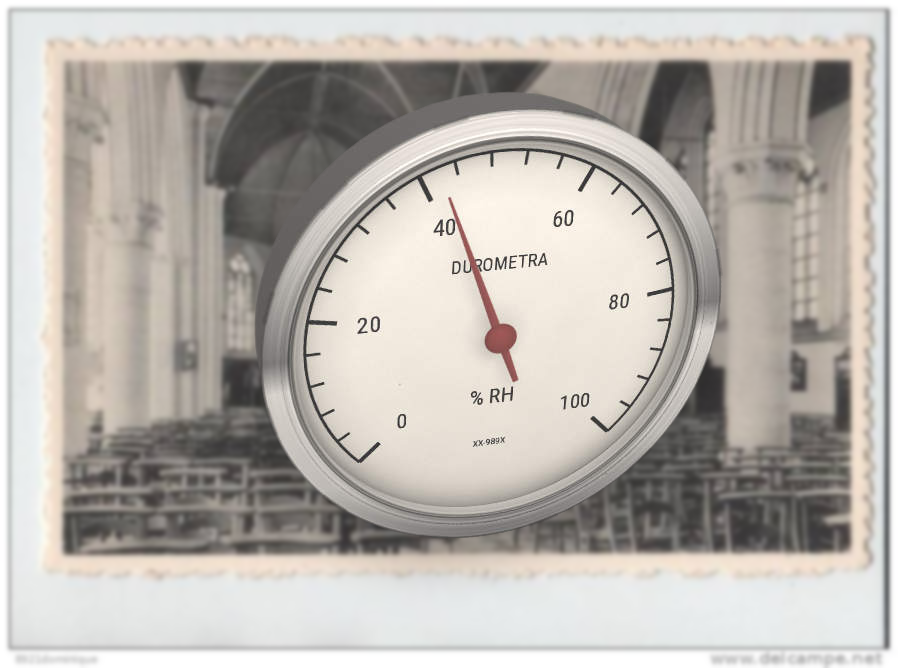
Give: **42** %
